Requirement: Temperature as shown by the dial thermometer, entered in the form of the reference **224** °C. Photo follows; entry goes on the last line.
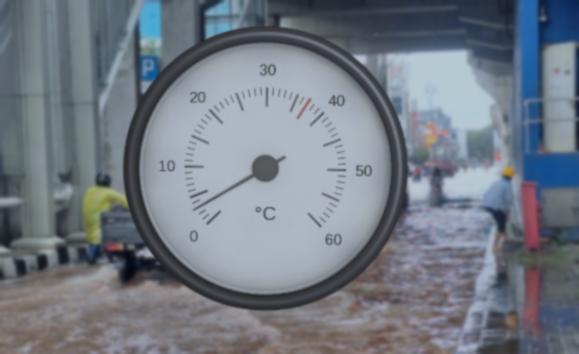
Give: **3** °C
